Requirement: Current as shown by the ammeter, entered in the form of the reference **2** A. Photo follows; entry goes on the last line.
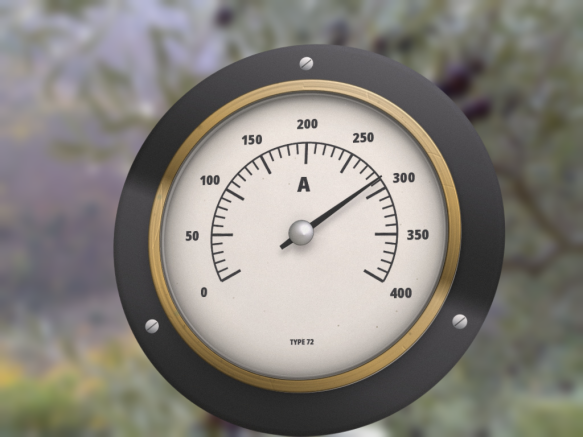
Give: **290** A
